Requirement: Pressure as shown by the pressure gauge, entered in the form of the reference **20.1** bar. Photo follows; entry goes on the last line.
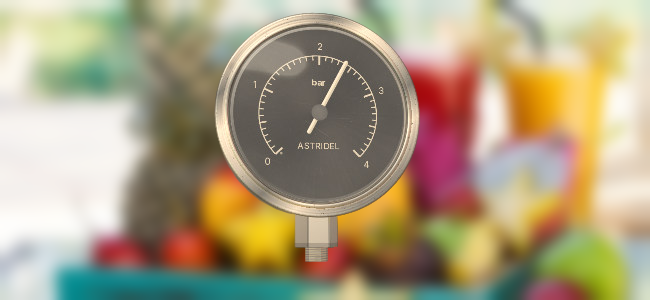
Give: **2.4** bar
